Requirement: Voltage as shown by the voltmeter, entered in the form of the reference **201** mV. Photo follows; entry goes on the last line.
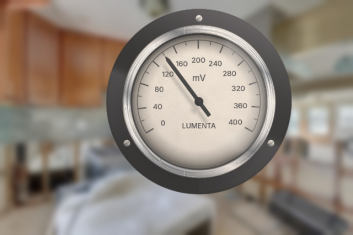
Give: **140** mV
